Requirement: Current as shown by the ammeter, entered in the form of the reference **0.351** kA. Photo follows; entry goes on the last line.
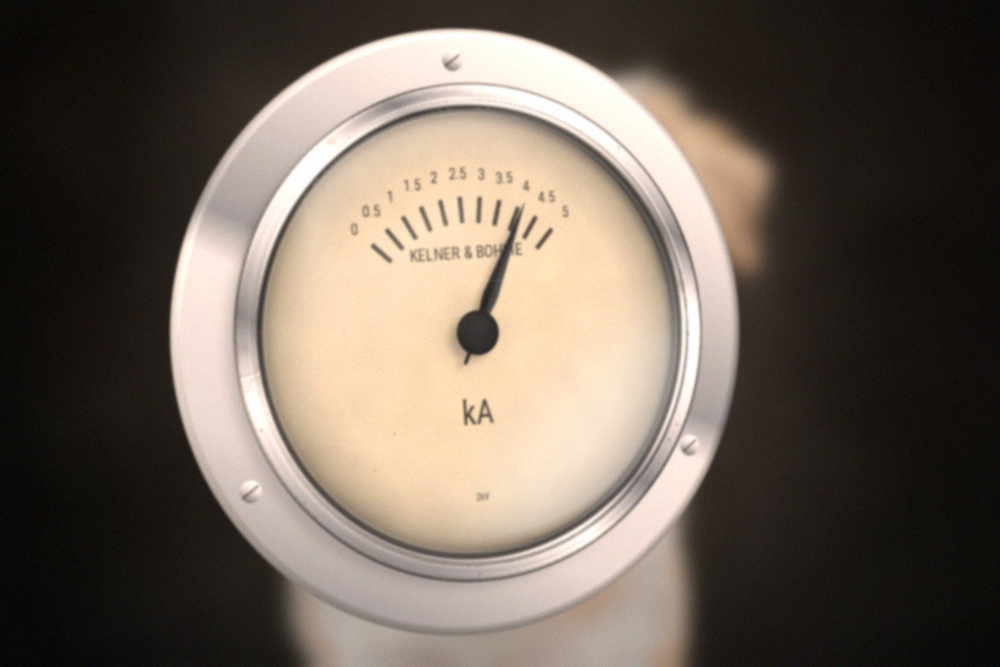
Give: **4** kA
